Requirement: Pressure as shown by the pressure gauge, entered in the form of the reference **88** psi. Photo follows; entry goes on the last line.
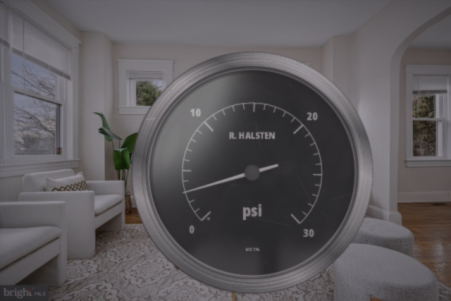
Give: **3** psi
